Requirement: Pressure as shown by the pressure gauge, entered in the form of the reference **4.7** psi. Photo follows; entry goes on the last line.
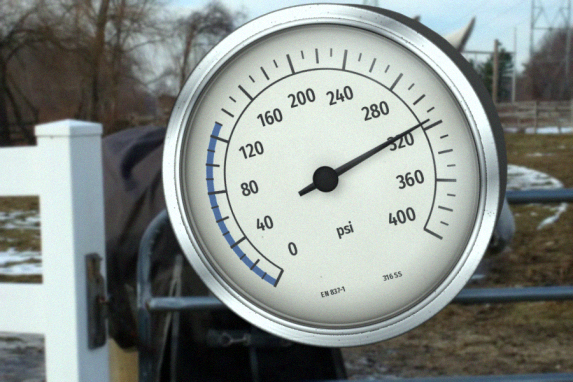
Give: **315** psi
